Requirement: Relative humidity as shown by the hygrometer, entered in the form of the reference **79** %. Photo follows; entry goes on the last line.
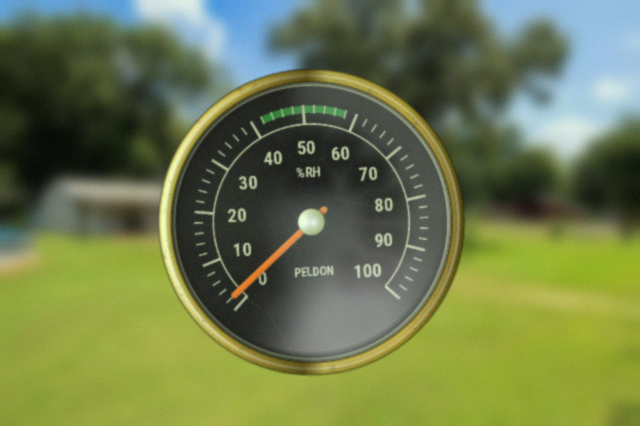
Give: **2** %
